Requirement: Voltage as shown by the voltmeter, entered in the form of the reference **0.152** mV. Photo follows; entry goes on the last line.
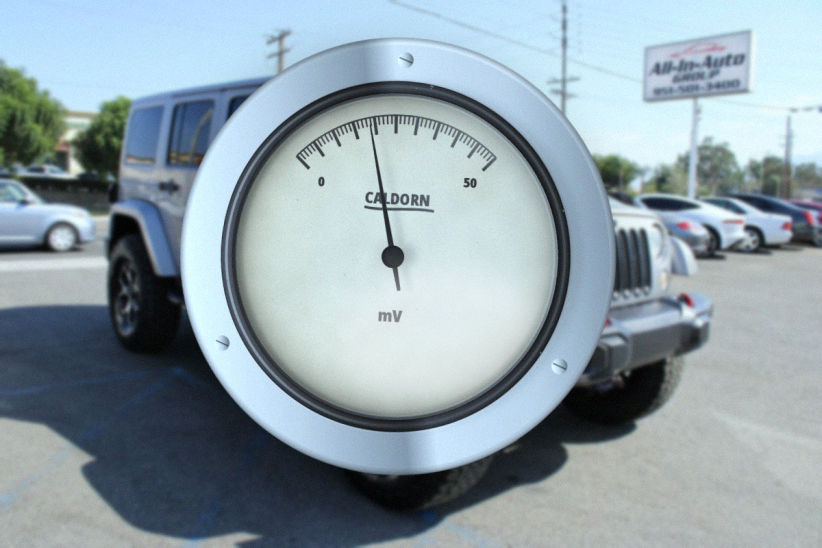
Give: **19** mV
